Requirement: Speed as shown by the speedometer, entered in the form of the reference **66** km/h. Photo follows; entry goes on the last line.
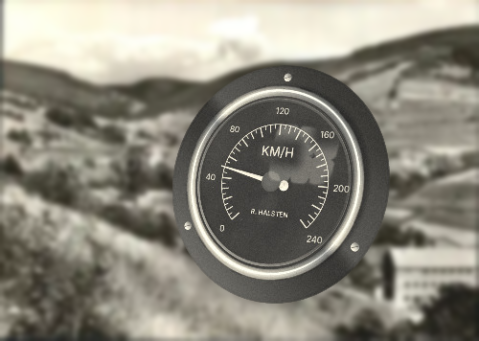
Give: **50** km/h
